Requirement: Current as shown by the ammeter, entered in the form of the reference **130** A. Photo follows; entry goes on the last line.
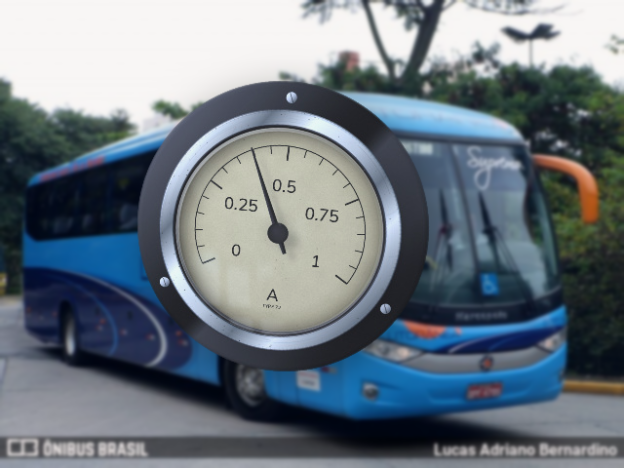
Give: **0.4** A
